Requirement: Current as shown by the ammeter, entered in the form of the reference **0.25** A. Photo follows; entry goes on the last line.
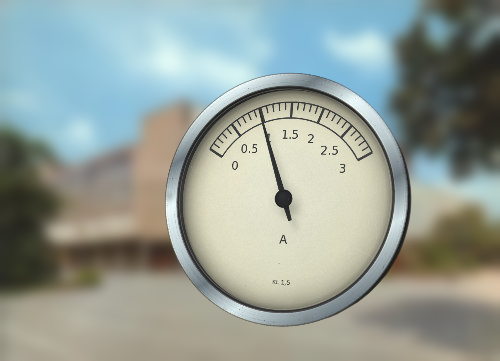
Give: **1** A
